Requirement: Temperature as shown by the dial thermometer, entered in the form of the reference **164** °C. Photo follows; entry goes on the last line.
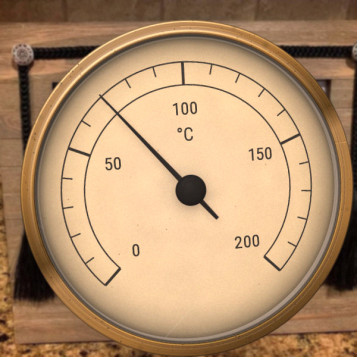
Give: **70** °C
